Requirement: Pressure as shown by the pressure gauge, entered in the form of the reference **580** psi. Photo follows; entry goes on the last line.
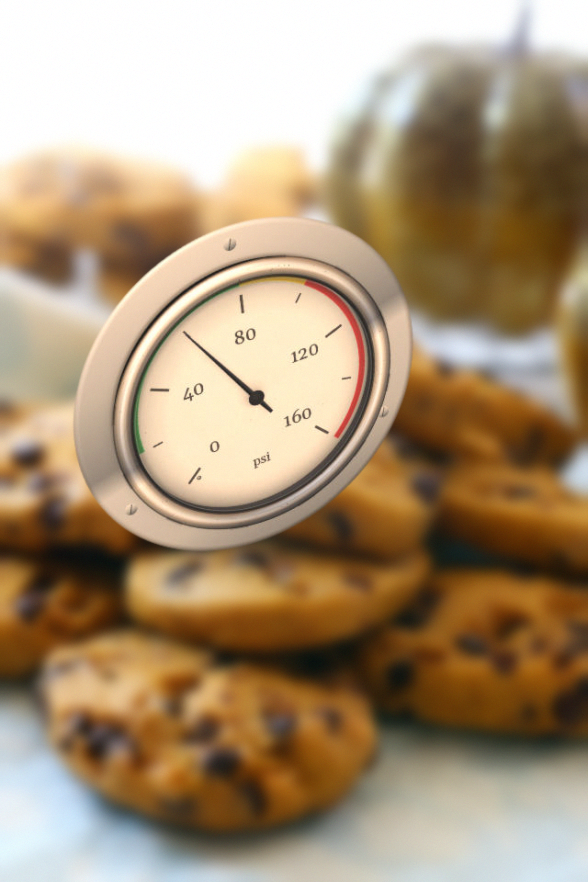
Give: **60** psi
